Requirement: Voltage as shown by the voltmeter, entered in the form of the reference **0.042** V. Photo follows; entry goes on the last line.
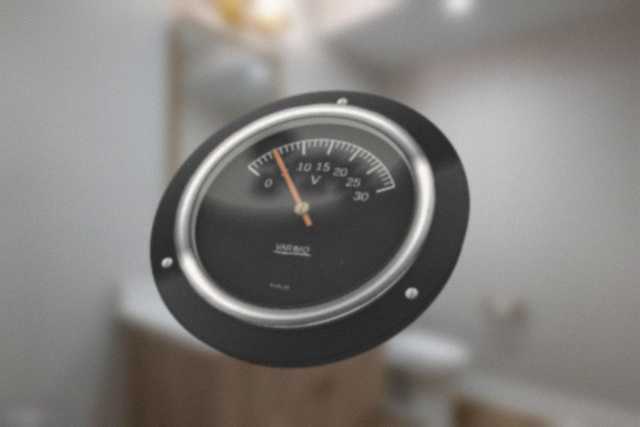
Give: **5** V
